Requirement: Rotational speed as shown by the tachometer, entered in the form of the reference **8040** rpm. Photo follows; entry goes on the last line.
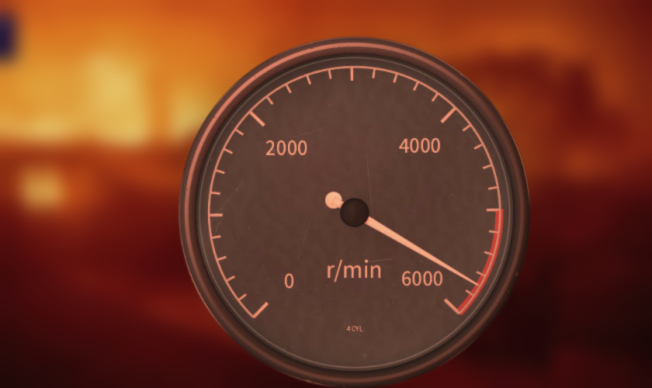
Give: **5700** rpm
